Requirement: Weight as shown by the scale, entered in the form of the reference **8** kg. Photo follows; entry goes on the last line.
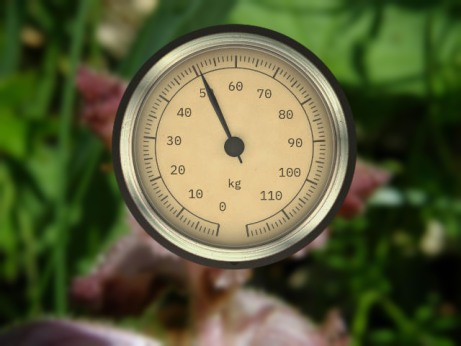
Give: **51** kg
